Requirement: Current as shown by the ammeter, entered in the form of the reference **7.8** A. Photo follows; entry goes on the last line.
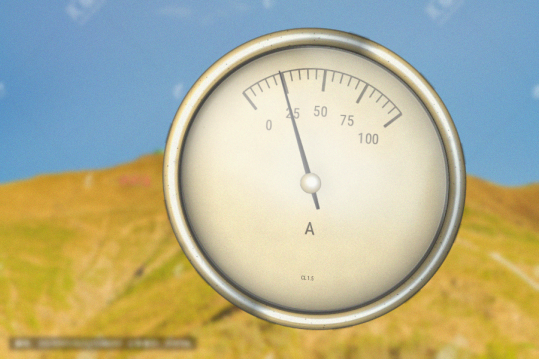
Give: **25** A
